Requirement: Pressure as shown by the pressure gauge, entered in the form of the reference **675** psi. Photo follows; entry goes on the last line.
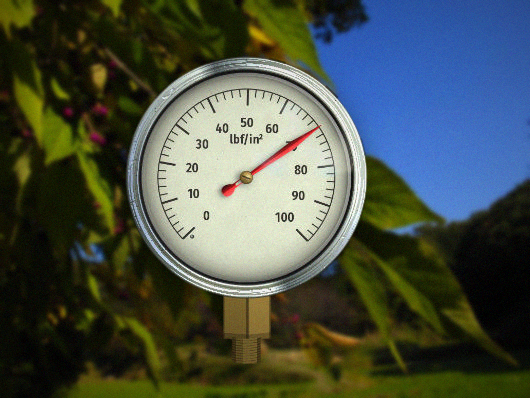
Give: **70** psi
